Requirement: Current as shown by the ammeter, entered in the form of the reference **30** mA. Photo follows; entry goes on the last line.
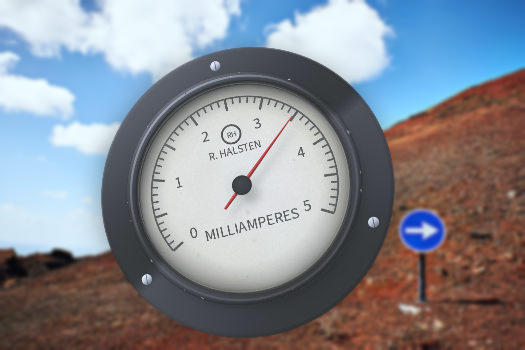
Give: **3.5** mA
